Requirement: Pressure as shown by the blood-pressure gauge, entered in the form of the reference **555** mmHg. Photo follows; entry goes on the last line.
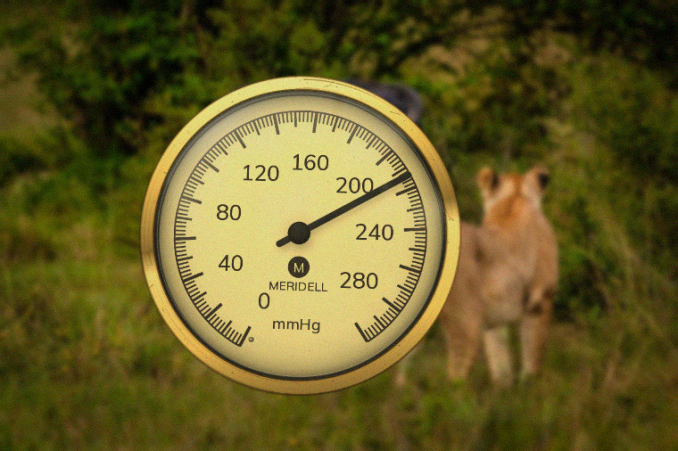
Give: **214** mmHg
